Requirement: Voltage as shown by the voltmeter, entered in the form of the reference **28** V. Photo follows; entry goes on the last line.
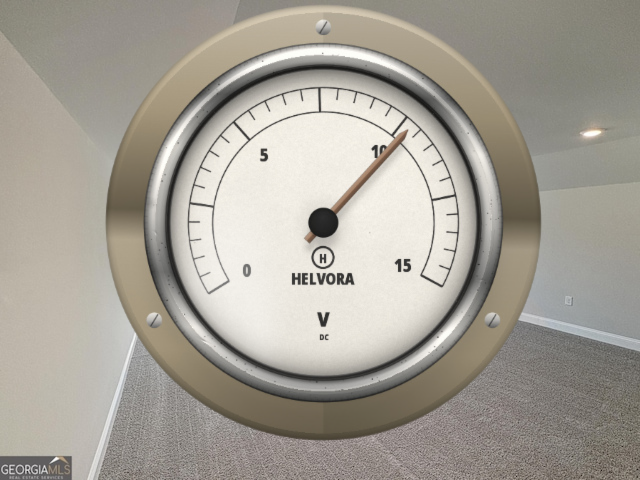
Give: **10.25** V
